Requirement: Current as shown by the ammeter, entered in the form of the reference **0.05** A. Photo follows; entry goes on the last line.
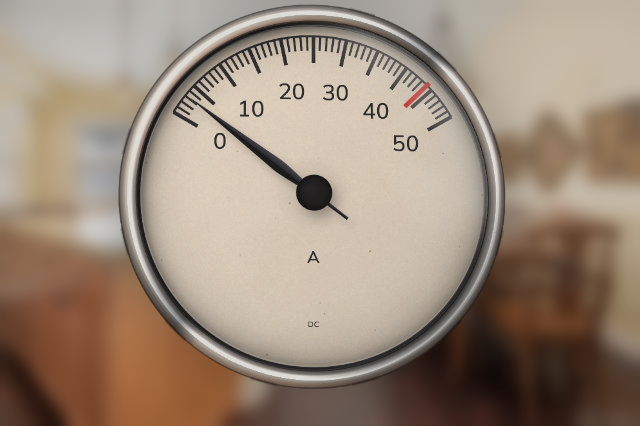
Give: **3** A
